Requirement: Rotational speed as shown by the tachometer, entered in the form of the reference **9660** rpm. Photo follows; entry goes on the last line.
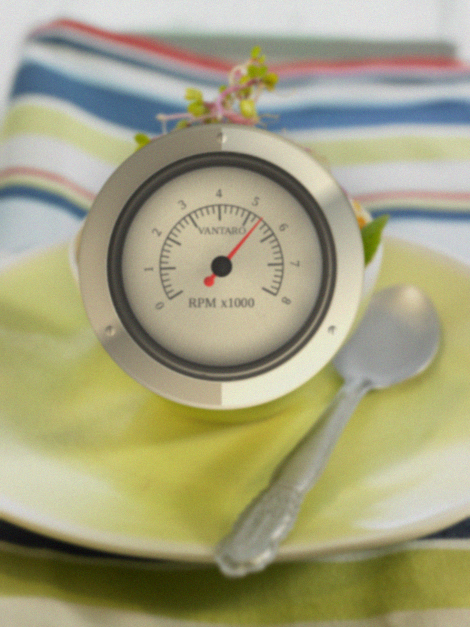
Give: **5400** rpm
